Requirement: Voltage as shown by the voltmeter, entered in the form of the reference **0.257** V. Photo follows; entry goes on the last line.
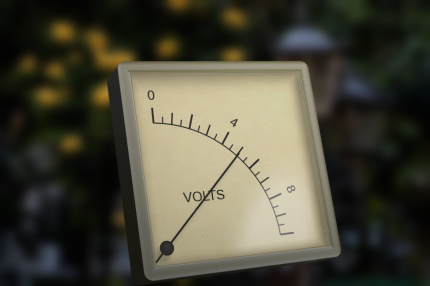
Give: **5** V
